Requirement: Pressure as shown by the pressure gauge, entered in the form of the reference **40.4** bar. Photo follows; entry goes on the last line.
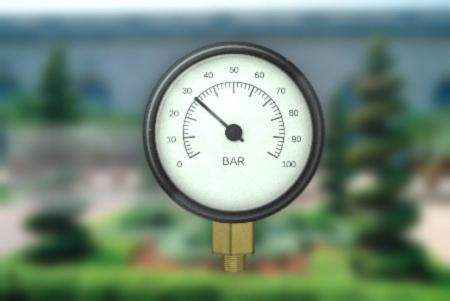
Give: **30** bar
